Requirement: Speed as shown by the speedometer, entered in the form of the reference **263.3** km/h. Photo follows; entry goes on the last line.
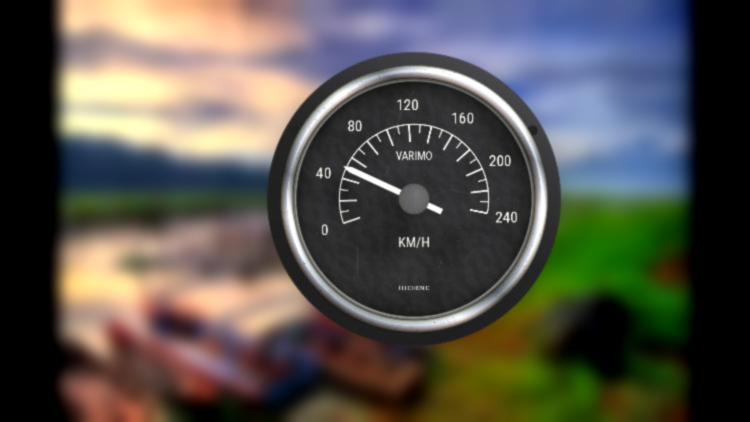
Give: **50** km/h
